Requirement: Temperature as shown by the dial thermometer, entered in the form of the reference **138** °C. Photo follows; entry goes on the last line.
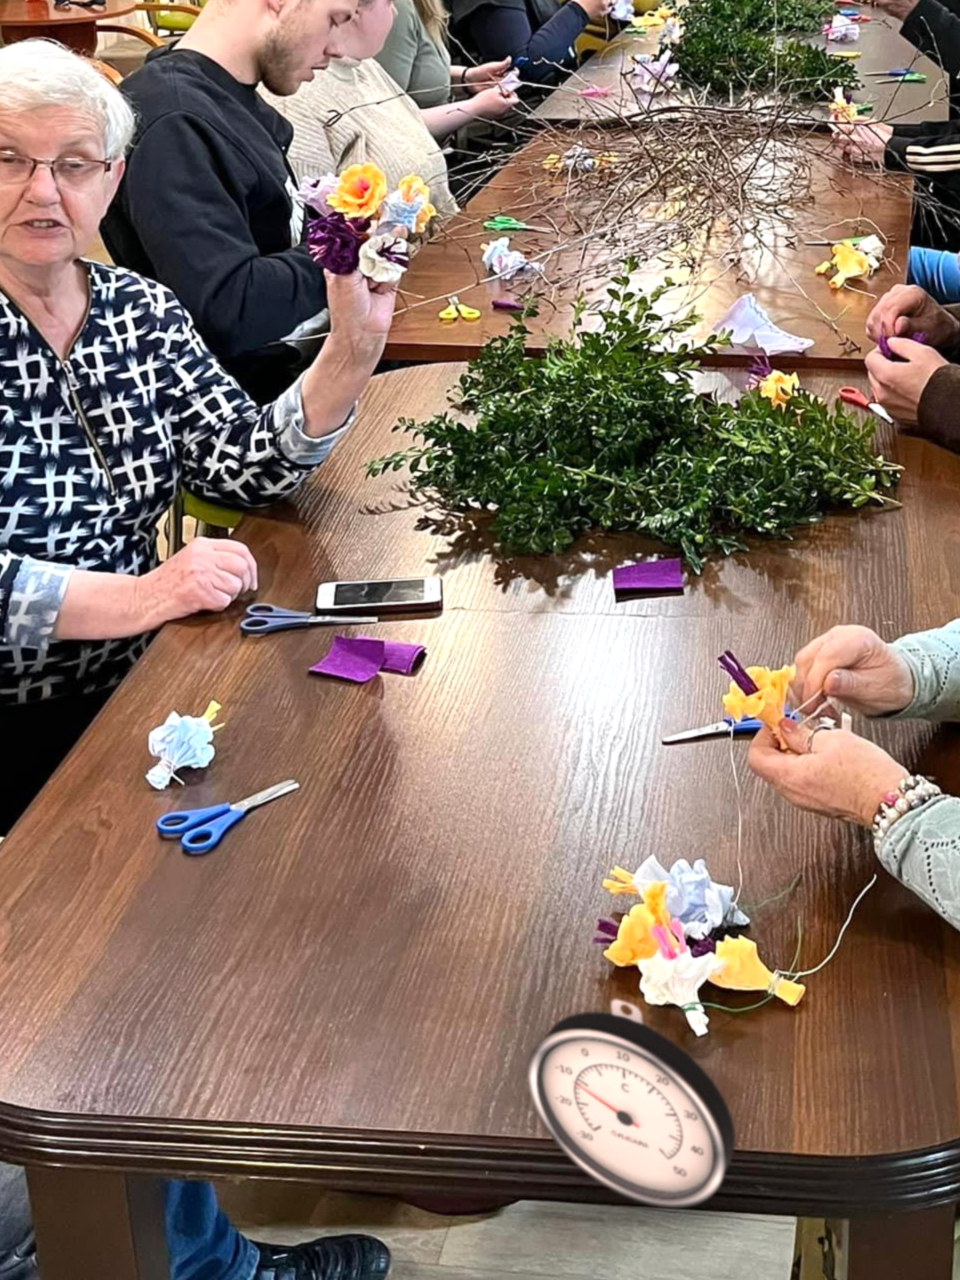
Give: **-10** °C
